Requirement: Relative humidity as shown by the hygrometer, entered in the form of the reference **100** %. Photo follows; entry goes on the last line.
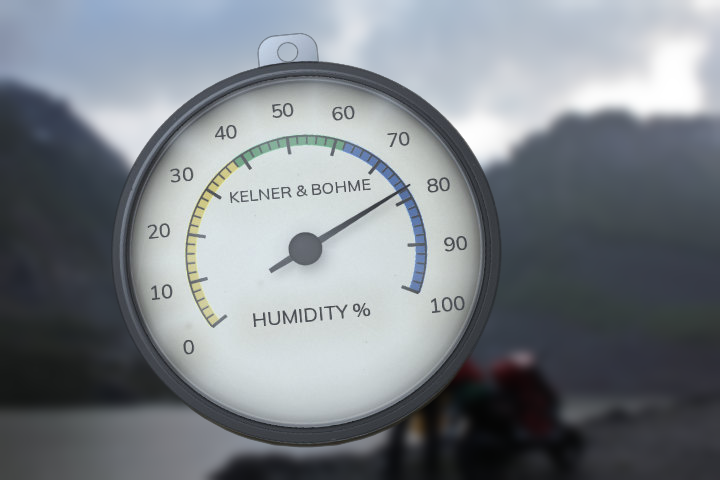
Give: **78** %
